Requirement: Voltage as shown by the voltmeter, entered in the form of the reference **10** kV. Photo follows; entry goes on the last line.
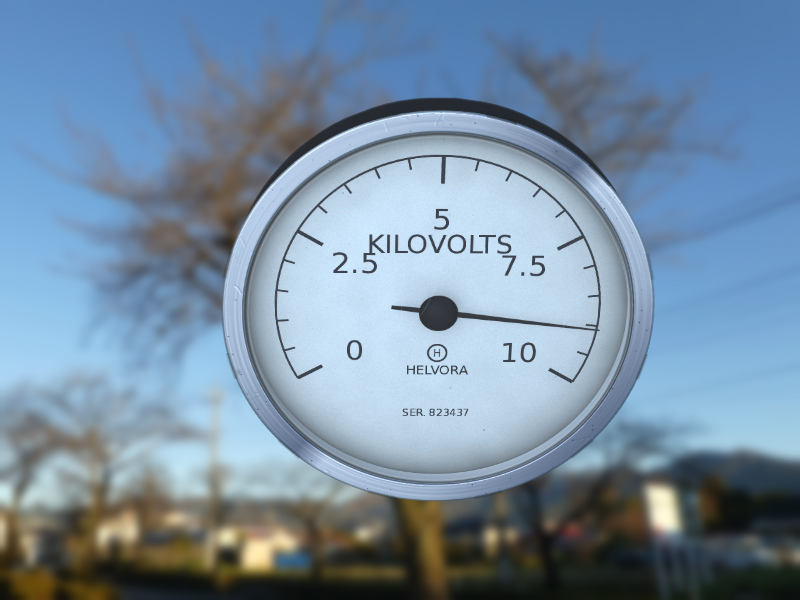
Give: **9** kV
